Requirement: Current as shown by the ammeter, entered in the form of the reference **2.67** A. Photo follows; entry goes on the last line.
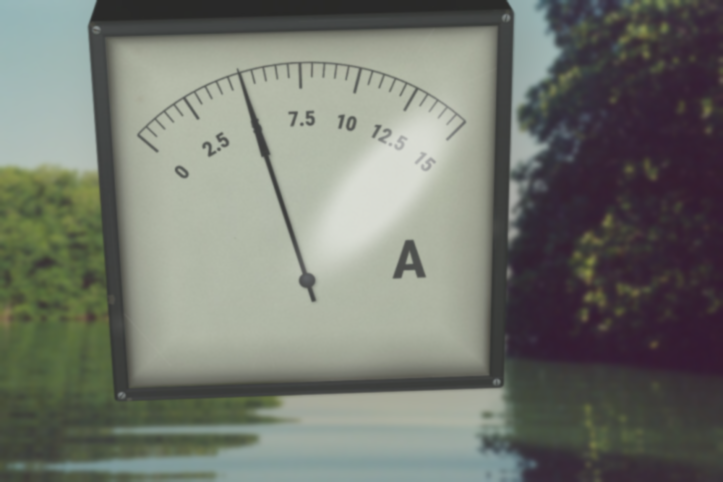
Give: **5** A
